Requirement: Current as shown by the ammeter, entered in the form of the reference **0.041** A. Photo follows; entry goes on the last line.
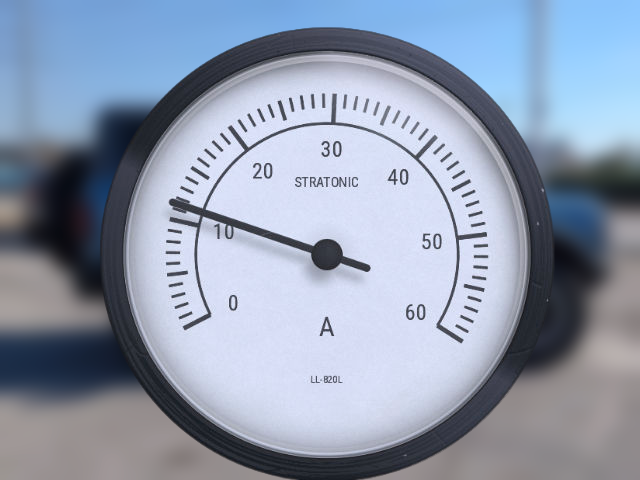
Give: **11.5** A
